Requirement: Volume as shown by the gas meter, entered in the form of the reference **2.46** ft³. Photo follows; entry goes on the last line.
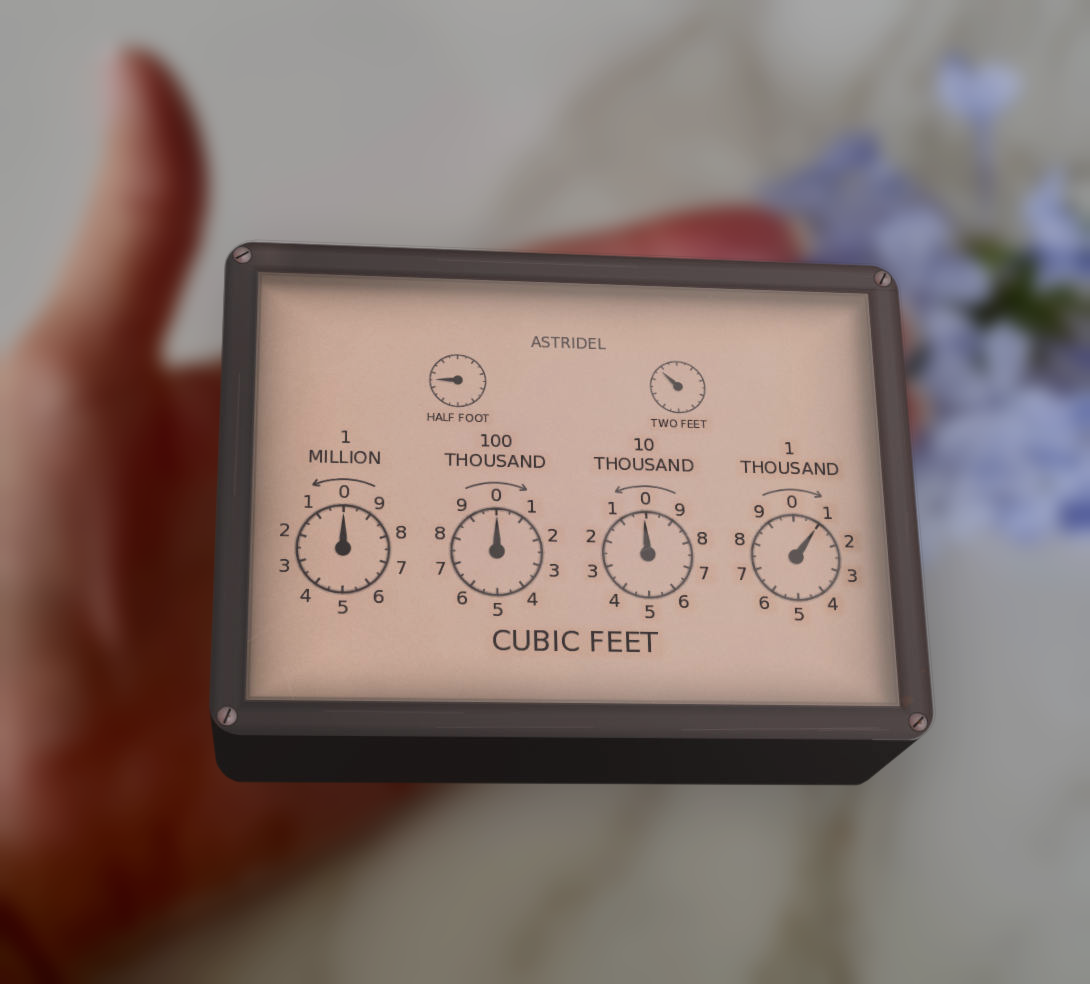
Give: **100** ft³
